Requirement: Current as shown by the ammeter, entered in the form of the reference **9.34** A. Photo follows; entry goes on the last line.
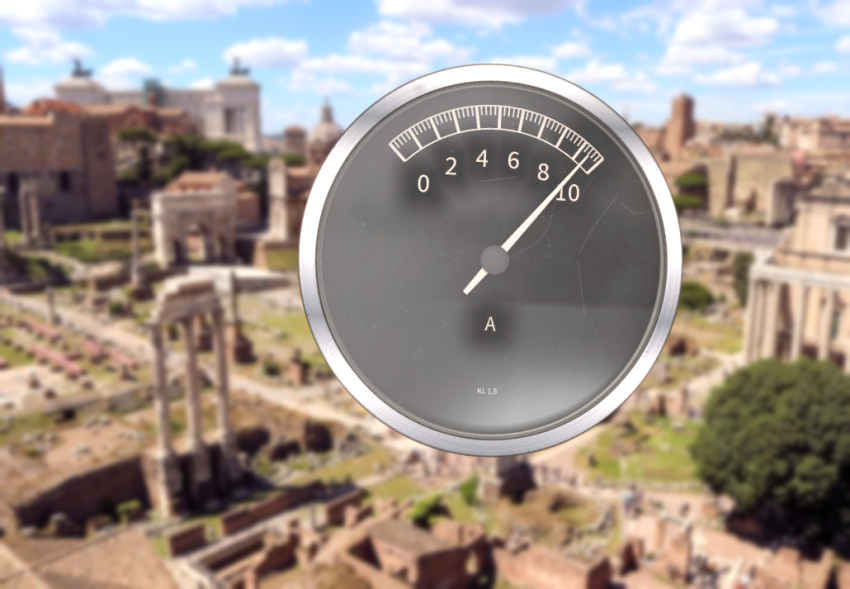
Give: **9.4** A
